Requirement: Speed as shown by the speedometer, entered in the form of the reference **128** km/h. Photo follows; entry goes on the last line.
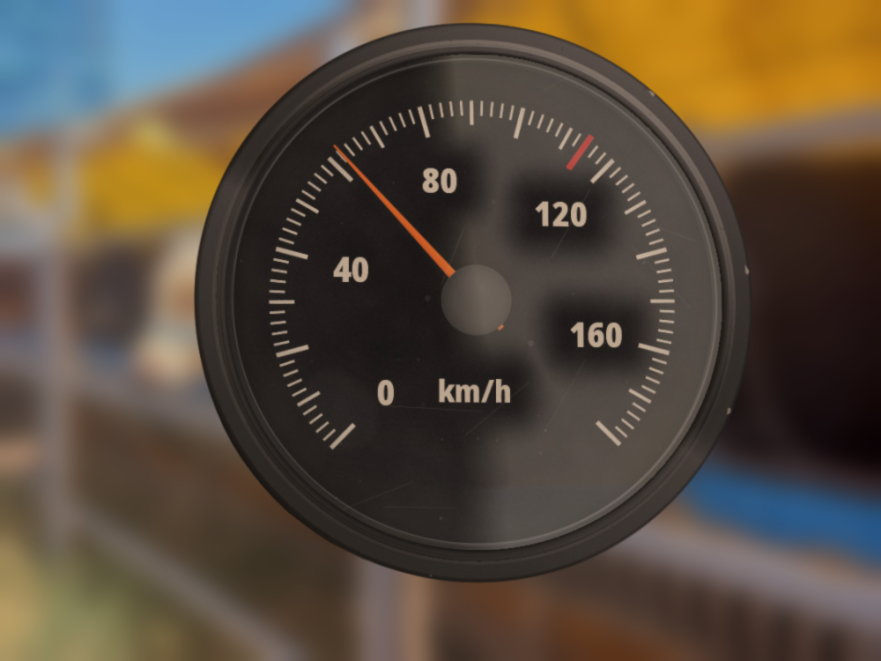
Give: **62** km/h
